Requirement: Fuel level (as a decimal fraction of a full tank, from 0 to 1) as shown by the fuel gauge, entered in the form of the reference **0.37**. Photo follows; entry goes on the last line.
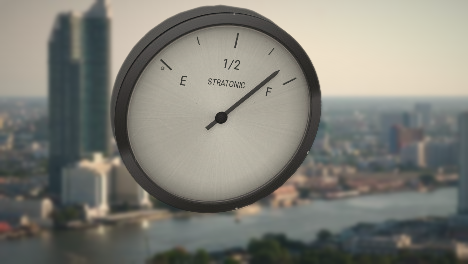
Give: **0.875**
